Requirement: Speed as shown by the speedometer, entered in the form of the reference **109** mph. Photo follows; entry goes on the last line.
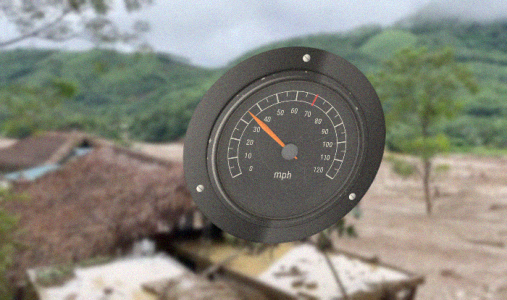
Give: **35** mph
